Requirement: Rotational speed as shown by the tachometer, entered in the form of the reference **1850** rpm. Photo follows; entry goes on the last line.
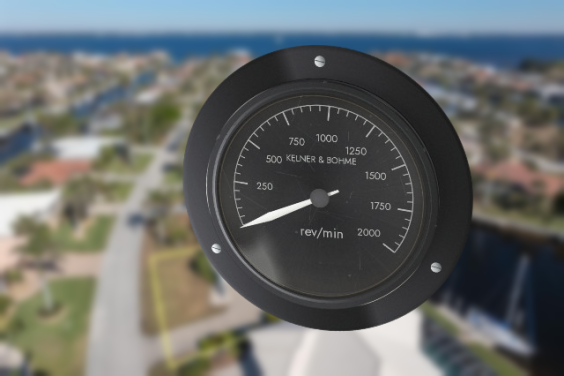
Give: **0** rpm
